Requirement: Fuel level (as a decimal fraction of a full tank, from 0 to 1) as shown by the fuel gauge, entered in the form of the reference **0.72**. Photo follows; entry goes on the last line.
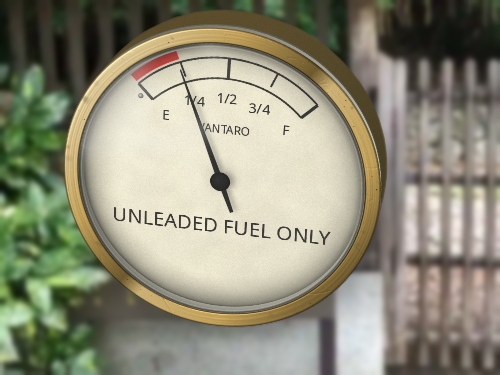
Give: **0.25**
